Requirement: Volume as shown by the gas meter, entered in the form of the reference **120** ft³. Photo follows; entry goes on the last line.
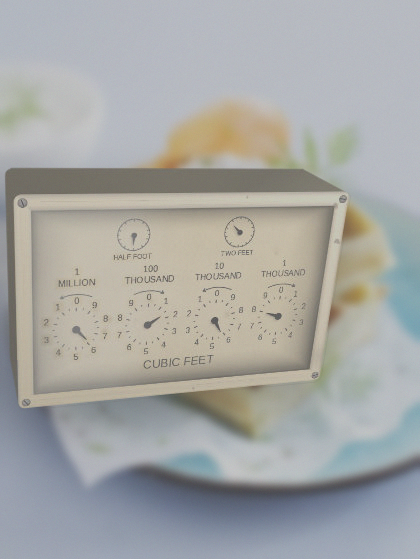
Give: **615800** ft³
